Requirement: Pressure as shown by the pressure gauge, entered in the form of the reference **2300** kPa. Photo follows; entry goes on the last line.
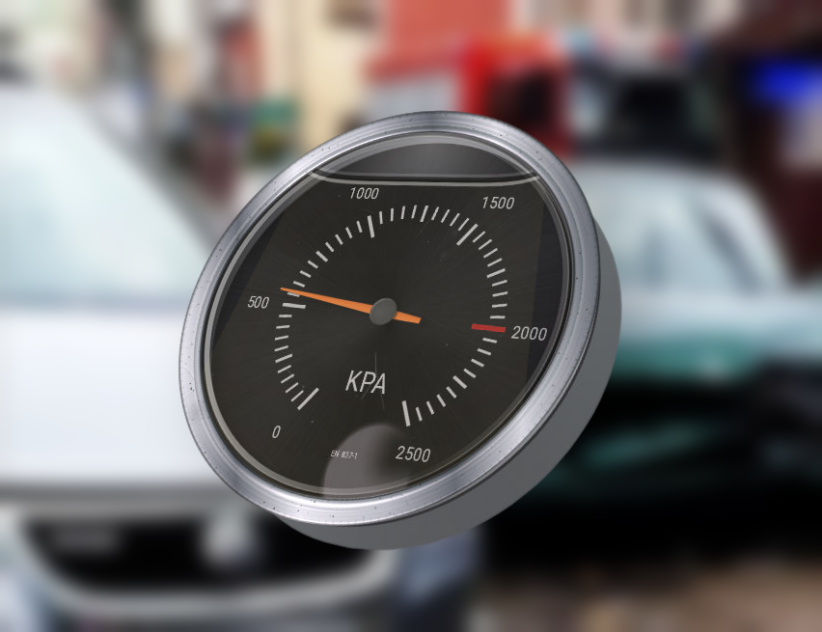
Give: **550** kPa
